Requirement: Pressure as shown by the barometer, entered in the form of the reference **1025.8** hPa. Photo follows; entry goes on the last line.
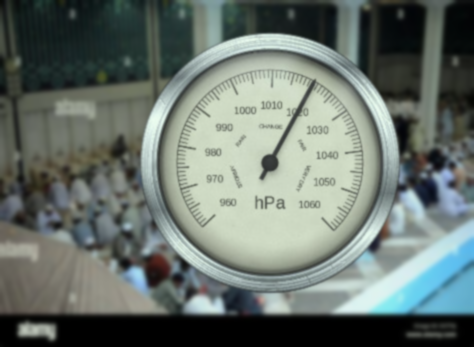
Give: **1020** hPa
